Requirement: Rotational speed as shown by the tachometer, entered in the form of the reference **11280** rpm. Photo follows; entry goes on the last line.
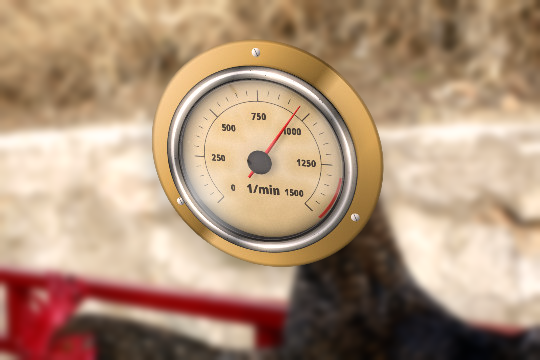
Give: **950** rpm
